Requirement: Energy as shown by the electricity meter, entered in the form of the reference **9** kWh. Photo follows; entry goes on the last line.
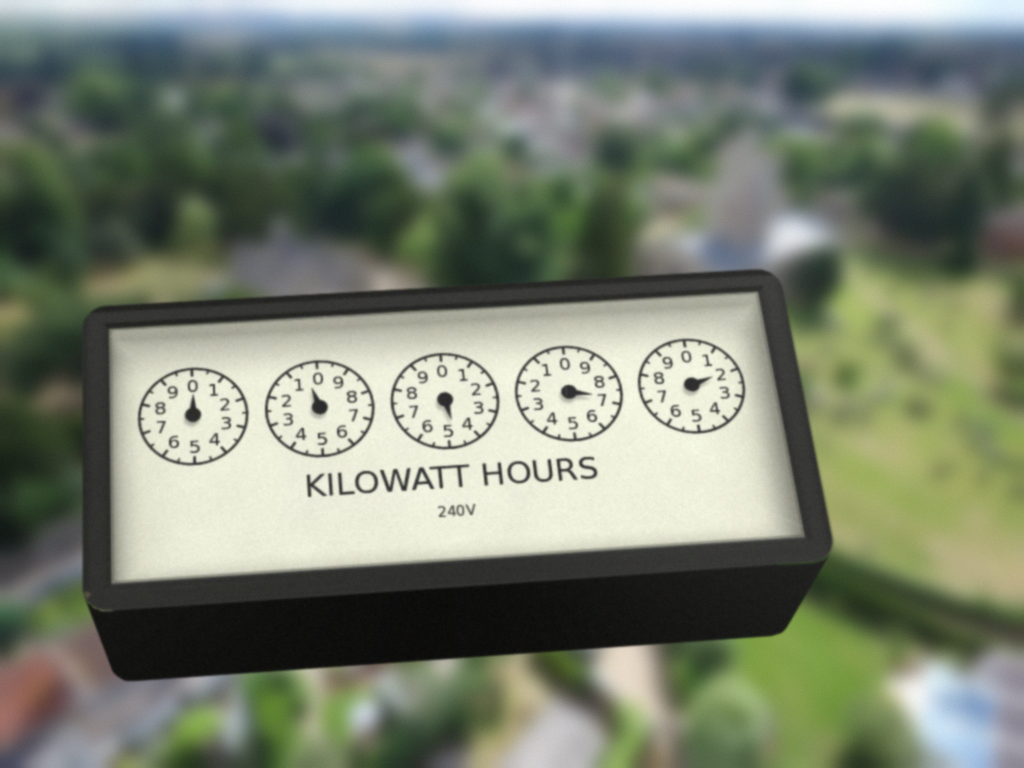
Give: **472** kWh
